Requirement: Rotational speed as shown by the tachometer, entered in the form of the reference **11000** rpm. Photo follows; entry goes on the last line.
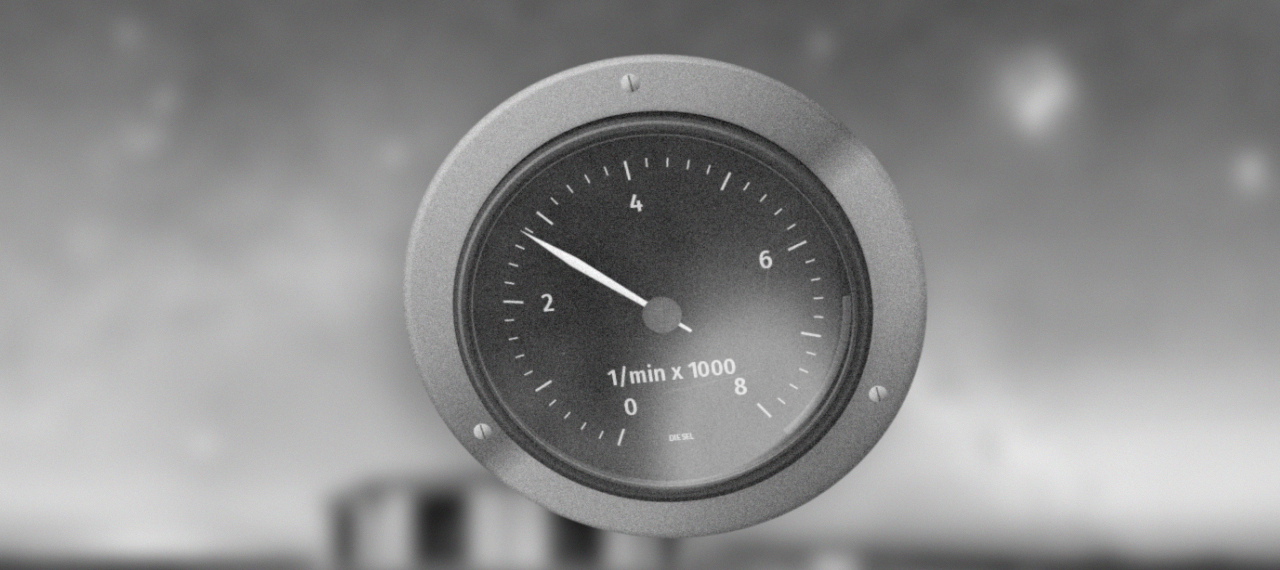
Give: **2800** rpm
